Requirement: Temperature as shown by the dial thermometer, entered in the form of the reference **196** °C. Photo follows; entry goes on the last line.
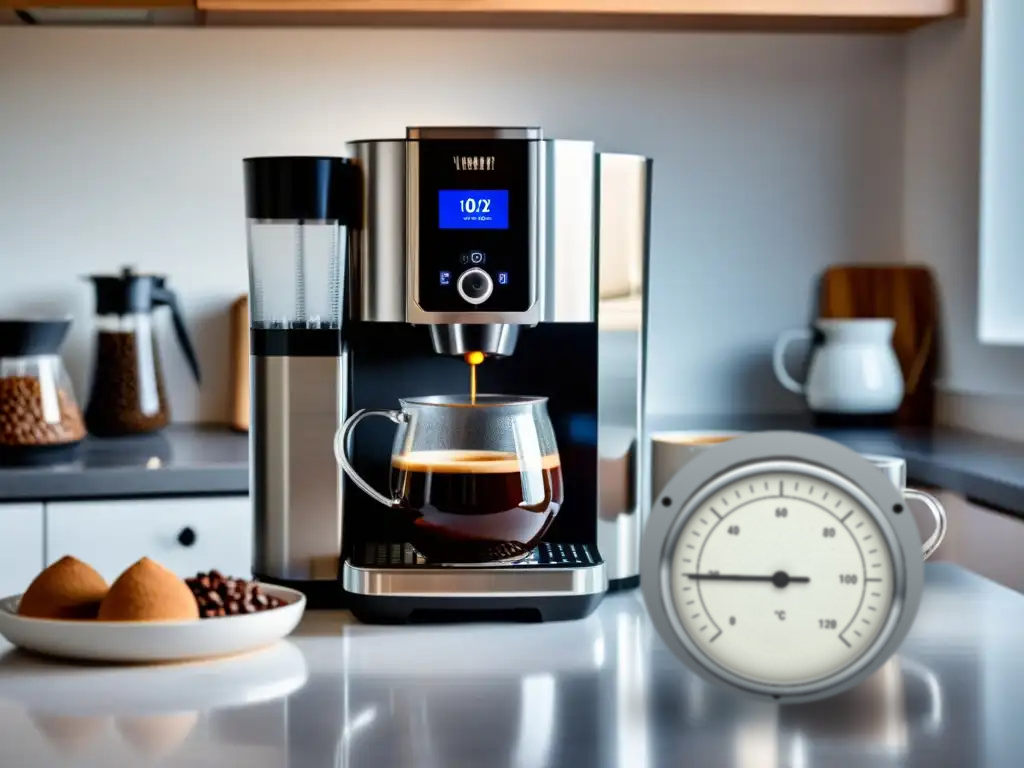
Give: **20** °C
